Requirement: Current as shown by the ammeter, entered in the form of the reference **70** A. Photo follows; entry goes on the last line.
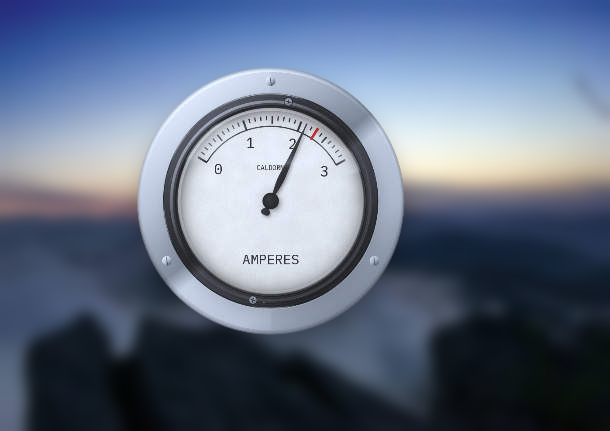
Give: **2.1** A
